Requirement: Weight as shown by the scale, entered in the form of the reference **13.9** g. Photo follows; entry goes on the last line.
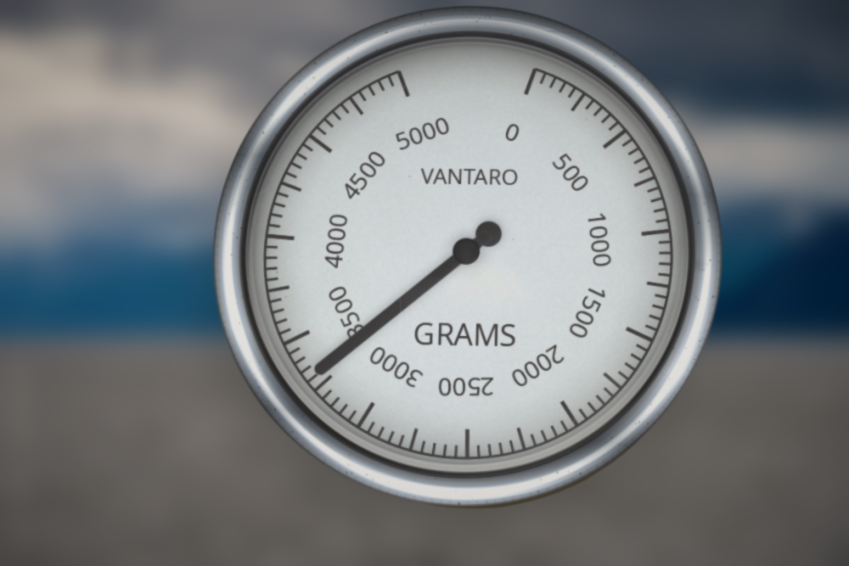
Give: **3300** g
